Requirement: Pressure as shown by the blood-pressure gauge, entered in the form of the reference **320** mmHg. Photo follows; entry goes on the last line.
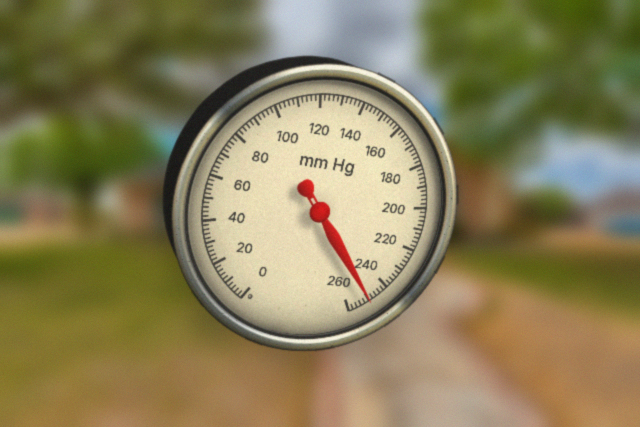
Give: **250** mmHg
